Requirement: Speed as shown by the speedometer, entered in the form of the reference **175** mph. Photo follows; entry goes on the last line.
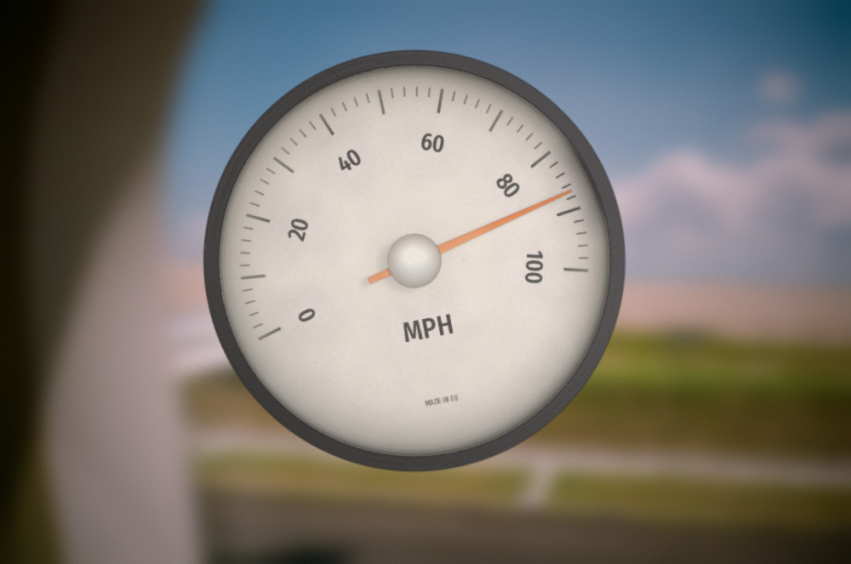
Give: **87** mph
